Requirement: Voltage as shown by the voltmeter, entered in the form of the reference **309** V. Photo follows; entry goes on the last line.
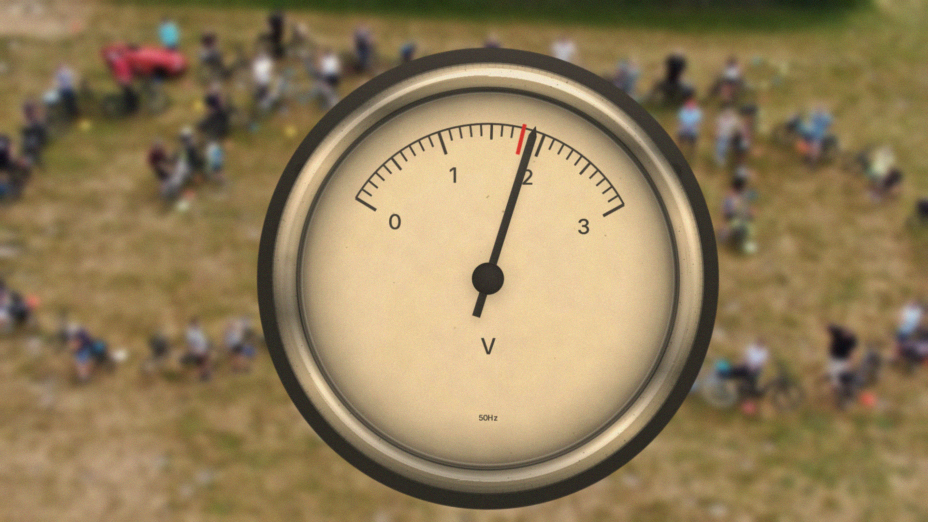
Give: **1.9** V
